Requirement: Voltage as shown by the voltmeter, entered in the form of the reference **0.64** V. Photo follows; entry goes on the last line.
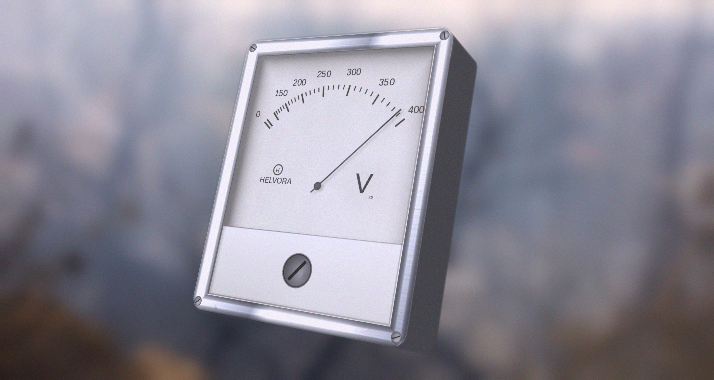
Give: **390** V
